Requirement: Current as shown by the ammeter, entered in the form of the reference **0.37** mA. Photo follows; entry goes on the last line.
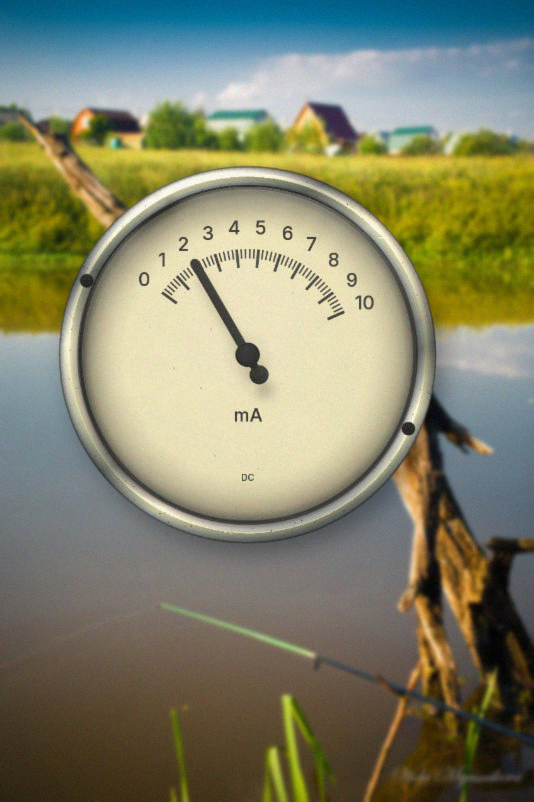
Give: **2** mA
